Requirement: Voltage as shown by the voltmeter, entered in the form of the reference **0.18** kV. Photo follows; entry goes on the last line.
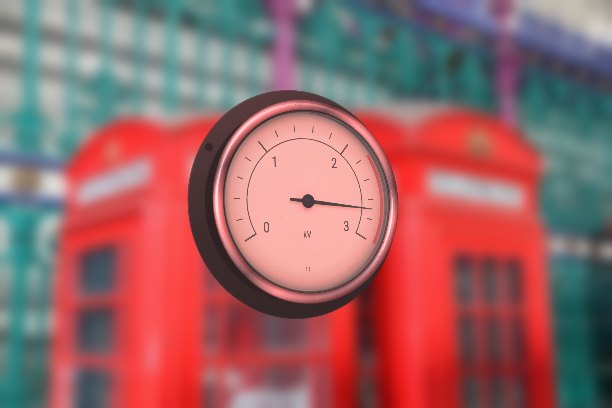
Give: **2.7** kV
